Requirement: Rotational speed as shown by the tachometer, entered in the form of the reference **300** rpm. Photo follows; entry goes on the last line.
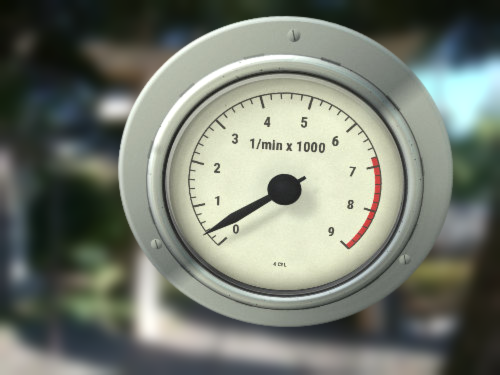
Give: **400** rpm
